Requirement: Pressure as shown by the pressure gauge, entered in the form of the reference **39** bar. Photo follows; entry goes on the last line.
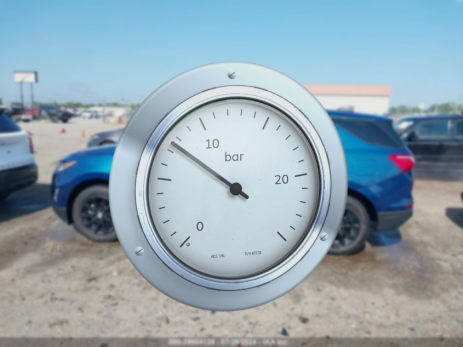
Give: **7.5** bar
